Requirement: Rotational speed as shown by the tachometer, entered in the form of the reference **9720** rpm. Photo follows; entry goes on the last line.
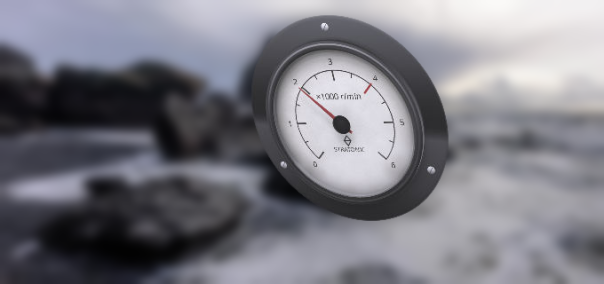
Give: **2000** rpm
